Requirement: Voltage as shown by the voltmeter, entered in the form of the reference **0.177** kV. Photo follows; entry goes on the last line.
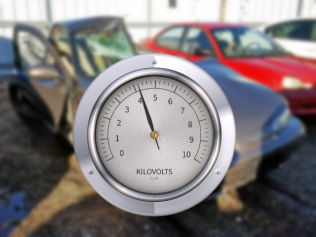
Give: **4.2** kV
